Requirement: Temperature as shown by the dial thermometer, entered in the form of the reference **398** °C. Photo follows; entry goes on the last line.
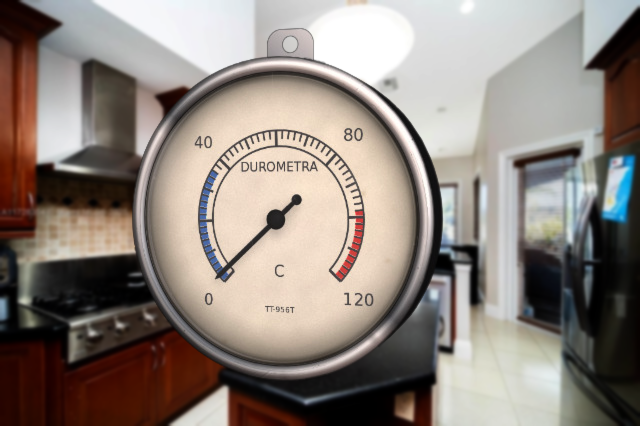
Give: **2** °C
